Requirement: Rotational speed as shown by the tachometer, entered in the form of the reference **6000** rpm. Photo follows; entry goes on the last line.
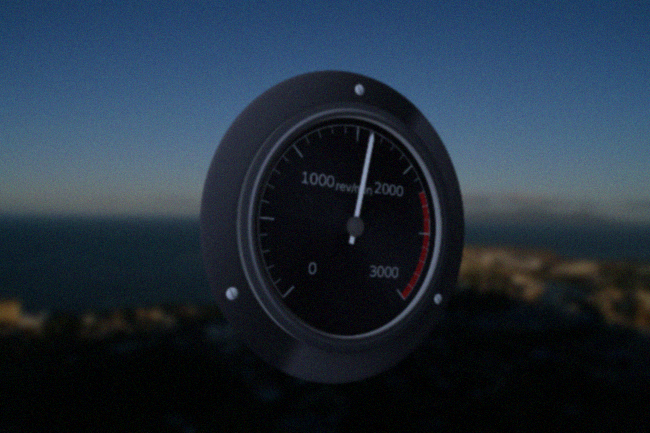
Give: **1600** rpm
